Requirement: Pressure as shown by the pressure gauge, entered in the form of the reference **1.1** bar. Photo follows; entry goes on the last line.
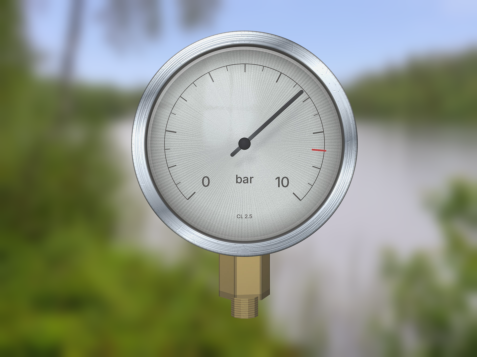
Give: **6.75** bar
